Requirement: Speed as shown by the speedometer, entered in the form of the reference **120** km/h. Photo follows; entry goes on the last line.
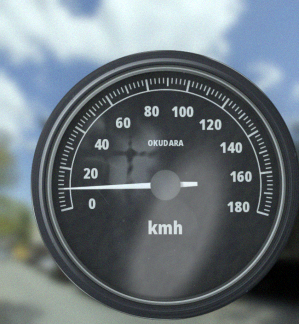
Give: **10** km/h
